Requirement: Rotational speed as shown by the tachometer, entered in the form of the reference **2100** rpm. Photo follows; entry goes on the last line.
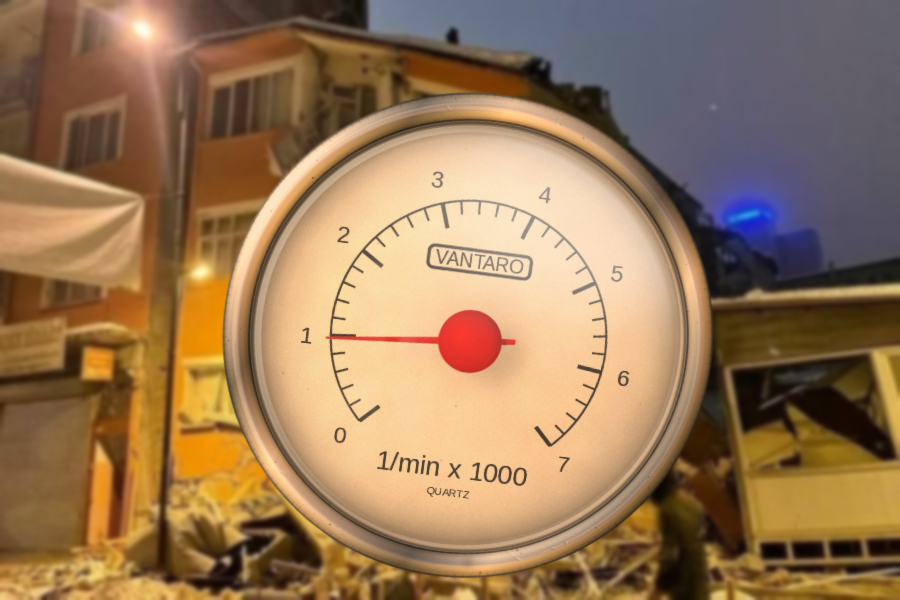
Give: **1000** rpm
